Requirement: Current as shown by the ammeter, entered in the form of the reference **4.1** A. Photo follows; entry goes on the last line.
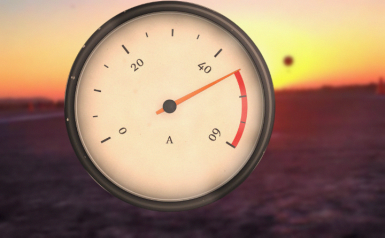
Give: **45** A
